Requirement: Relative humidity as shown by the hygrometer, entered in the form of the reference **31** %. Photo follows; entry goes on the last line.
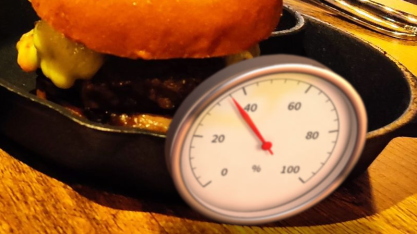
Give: **36** %
